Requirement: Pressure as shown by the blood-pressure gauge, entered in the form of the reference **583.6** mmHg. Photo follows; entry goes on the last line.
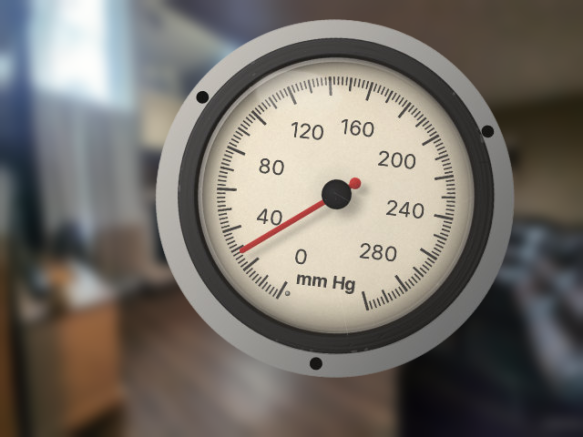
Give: **28** mmHg
